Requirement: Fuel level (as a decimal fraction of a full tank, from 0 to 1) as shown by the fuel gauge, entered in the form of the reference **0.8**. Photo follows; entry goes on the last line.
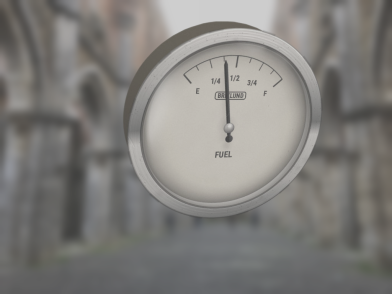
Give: **0.375**
